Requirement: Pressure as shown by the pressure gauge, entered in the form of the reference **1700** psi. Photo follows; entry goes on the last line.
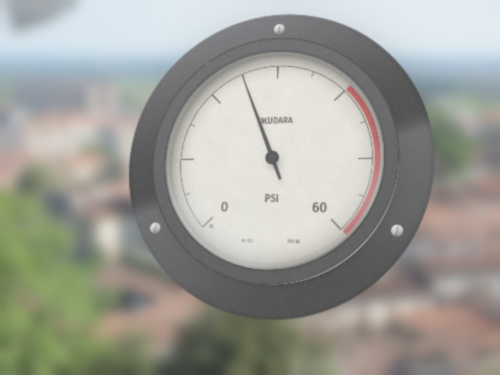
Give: **25** psi
